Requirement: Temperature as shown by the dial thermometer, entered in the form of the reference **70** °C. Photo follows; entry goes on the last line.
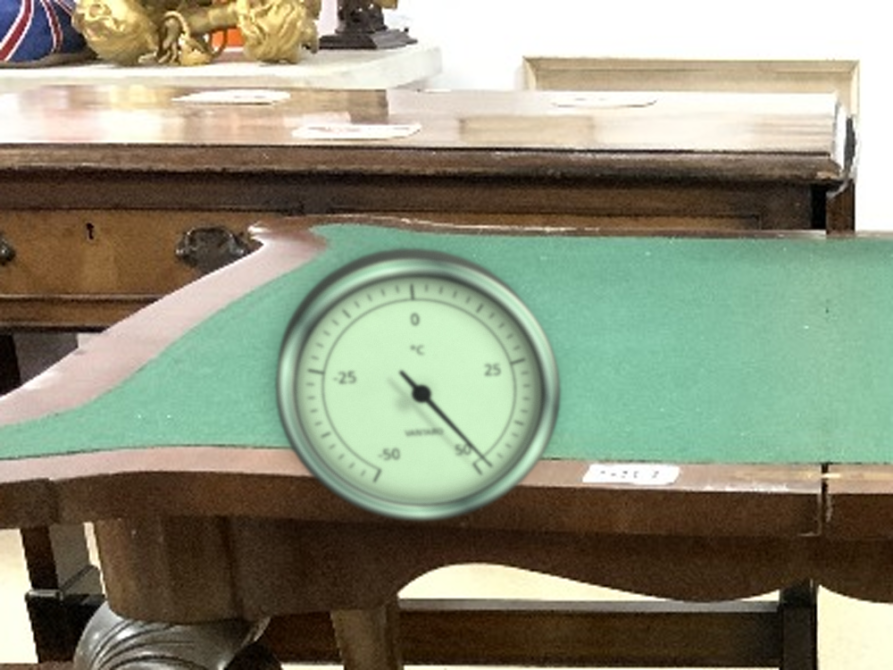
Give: **47.5** °C
